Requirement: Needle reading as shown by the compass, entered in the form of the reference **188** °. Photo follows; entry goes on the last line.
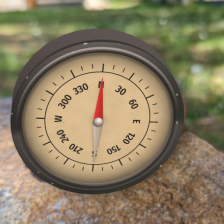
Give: **0** °
